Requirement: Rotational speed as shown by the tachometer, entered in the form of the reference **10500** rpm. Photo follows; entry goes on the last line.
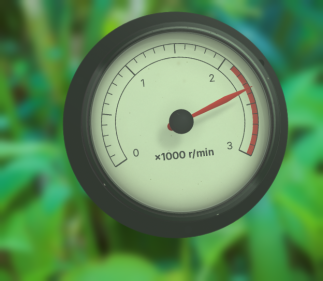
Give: **2350** rpm
